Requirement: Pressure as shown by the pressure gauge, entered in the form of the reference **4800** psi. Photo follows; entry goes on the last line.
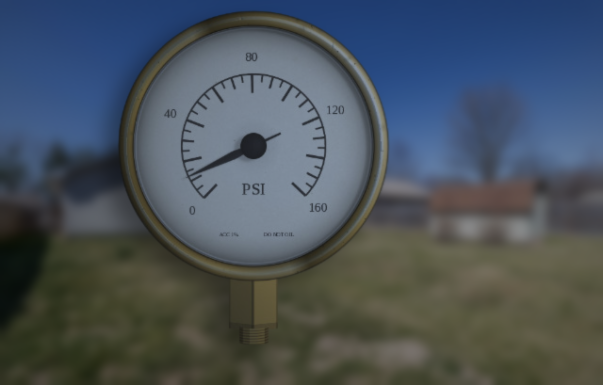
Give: **12.5** psi
